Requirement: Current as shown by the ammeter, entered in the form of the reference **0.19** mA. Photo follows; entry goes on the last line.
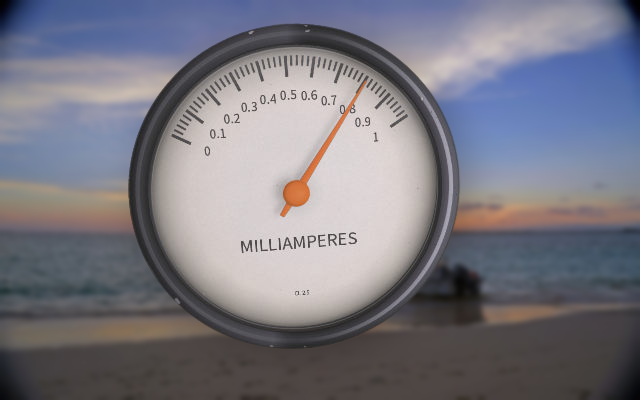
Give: **0.8** mA
